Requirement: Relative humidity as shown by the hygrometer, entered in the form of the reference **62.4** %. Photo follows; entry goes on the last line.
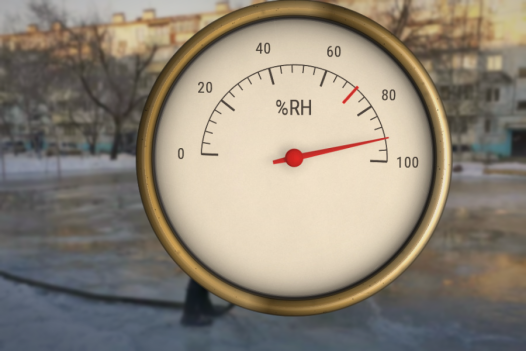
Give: **92** %
